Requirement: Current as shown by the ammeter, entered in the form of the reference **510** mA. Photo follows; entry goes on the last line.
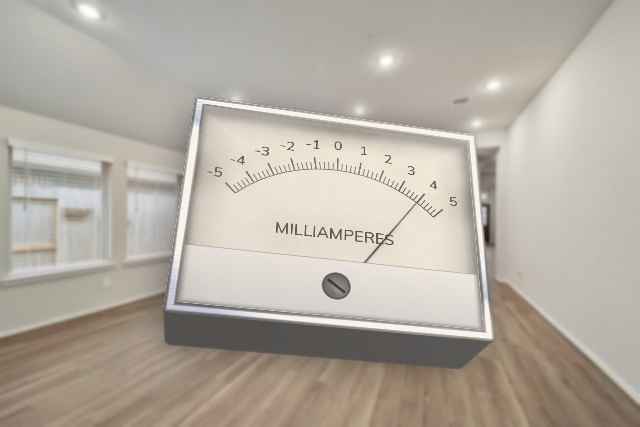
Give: **4** mA
